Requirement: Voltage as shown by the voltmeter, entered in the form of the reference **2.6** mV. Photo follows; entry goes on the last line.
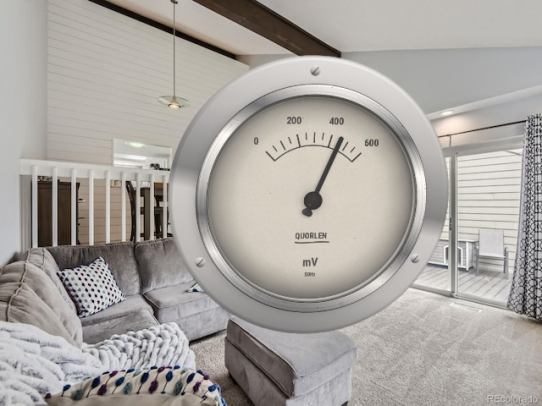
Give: **450** mV
